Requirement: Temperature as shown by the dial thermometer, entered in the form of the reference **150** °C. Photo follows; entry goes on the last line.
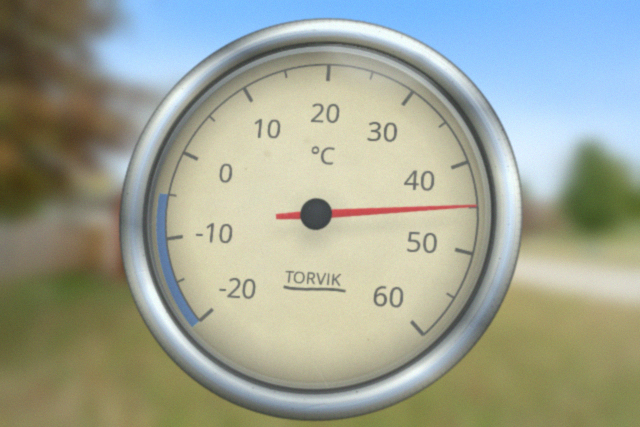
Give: **45** °C
